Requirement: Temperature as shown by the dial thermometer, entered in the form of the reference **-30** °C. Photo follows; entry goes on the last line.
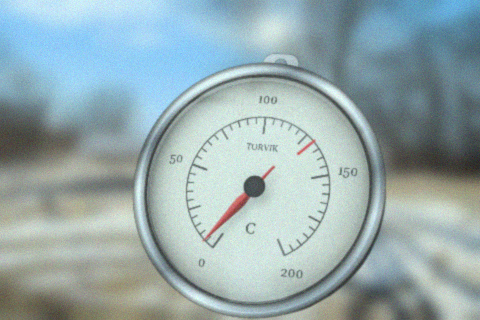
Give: **5** °C
